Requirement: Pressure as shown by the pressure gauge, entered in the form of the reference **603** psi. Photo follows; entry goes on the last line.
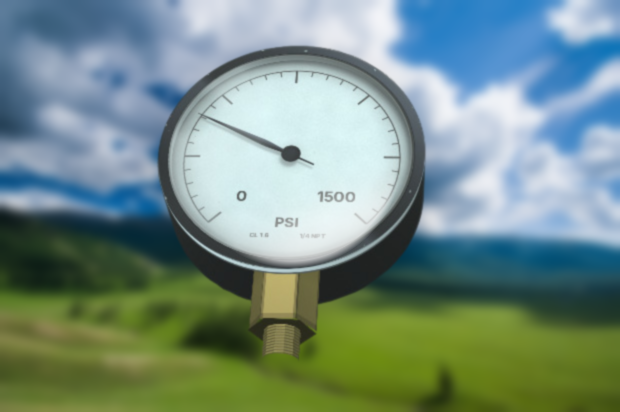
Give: **400** psi
